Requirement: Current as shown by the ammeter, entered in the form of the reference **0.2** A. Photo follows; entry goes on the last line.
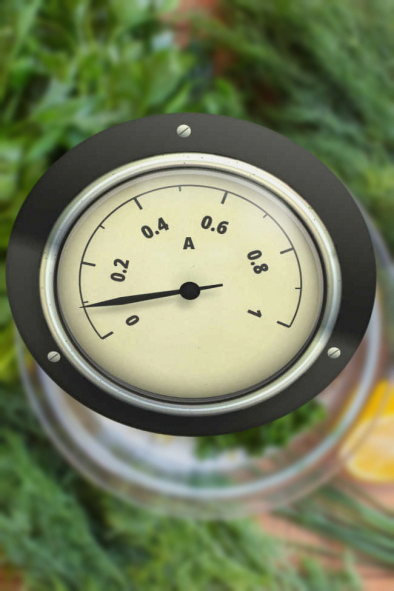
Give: **0.1** A
